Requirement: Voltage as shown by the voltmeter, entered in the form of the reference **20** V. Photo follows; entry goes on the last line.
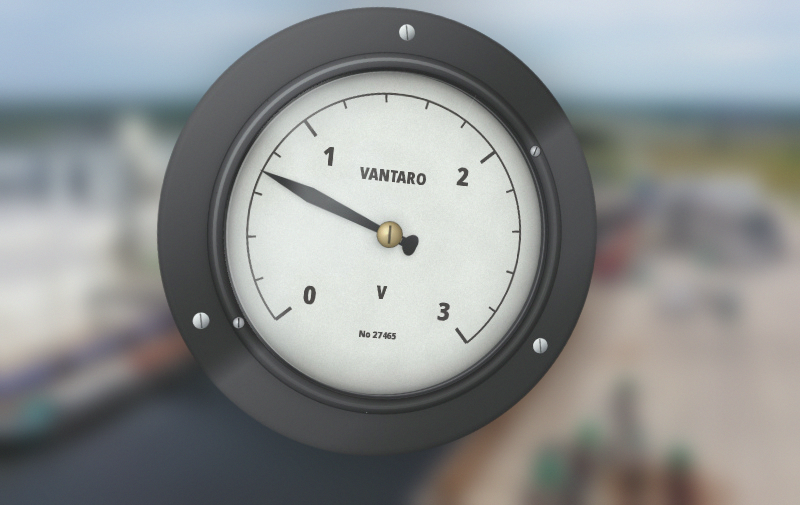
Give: **0.7** V
